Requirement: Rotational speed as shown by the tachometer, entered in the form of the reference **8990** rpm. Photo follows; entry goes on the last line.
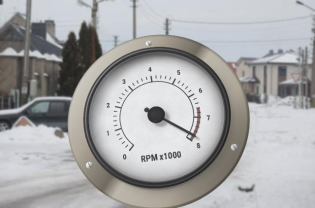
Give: **7800** rpm
